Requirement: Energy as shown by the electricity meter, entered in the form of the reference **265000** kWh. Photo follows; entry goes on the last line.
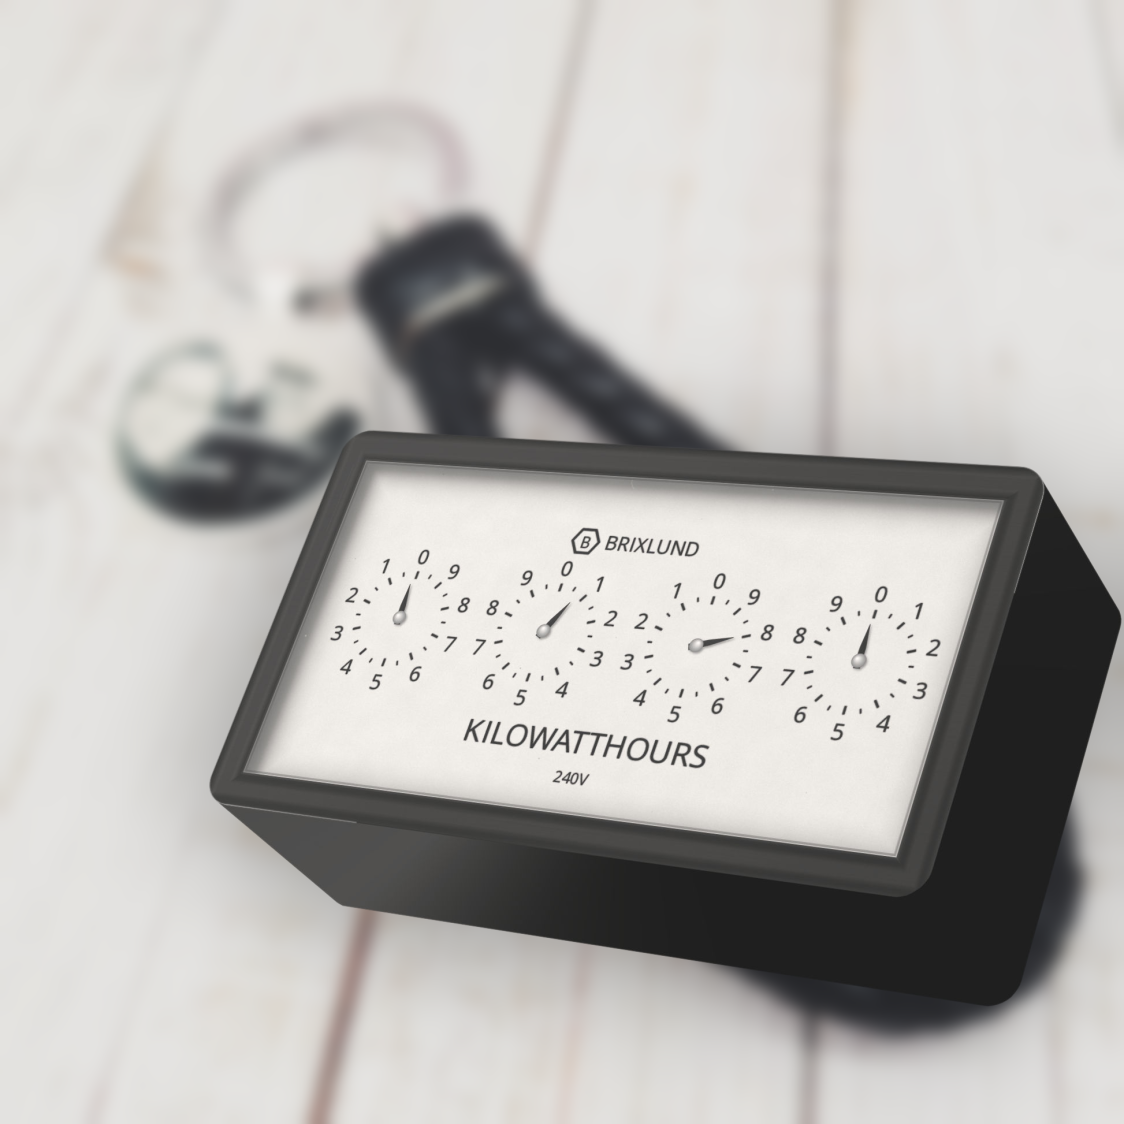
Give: **80** kWh
